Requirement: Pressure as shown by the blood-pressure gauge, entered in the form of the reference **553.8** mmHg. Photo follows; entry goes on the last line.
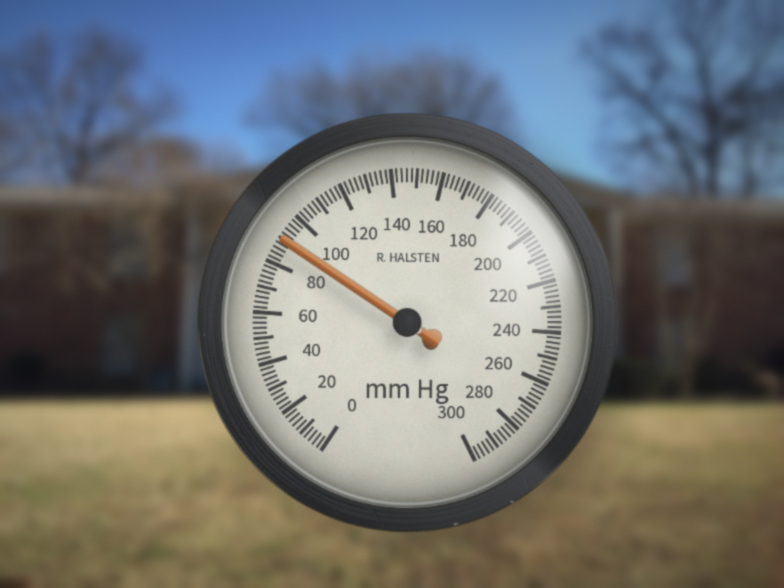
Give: **90** mmHg
